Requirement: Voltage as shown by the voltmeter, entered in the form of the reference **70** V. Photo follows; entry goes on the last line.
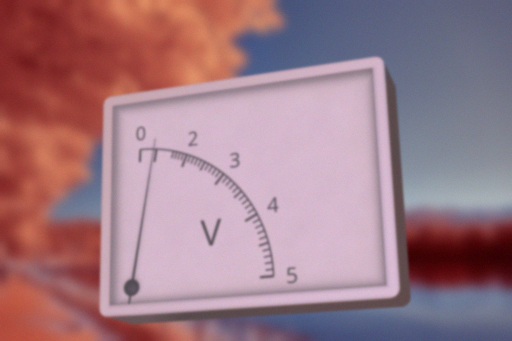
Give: **1** V
